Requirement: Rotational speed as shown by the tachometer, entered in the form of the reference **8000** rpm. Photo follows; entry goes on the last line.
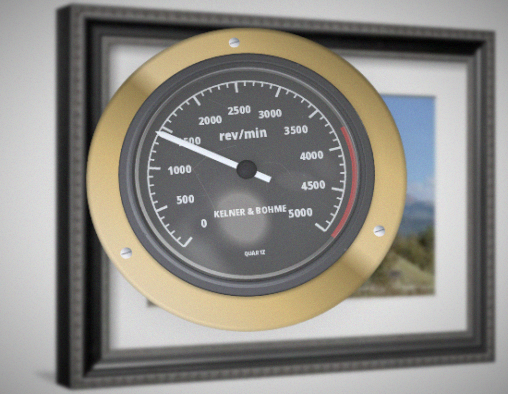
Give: **1400** rpm
